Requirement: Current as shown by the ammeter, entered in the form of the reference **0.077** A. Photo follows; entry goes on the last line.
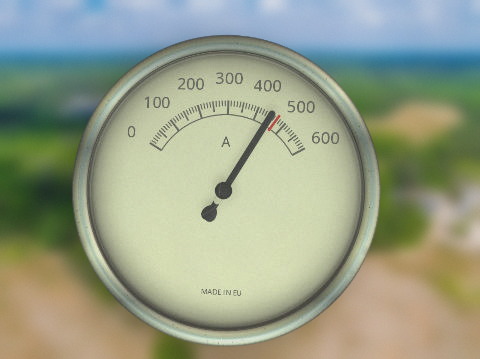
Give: **450** A
